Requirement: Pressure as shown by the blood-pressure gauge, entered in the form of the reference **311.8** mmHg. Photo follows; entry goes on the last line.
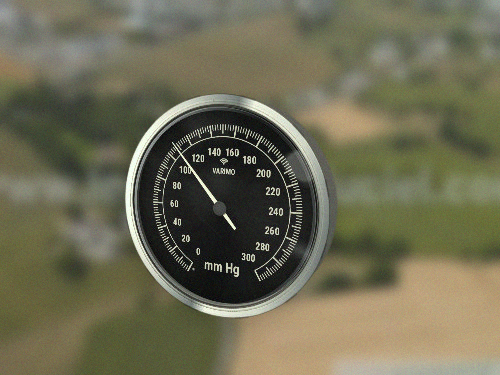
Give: **110** mmHg
